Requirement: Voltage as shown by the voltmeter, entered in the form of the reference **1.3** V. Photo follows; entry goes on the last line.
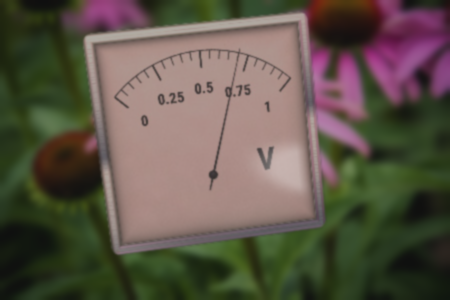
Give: **0.7** V
